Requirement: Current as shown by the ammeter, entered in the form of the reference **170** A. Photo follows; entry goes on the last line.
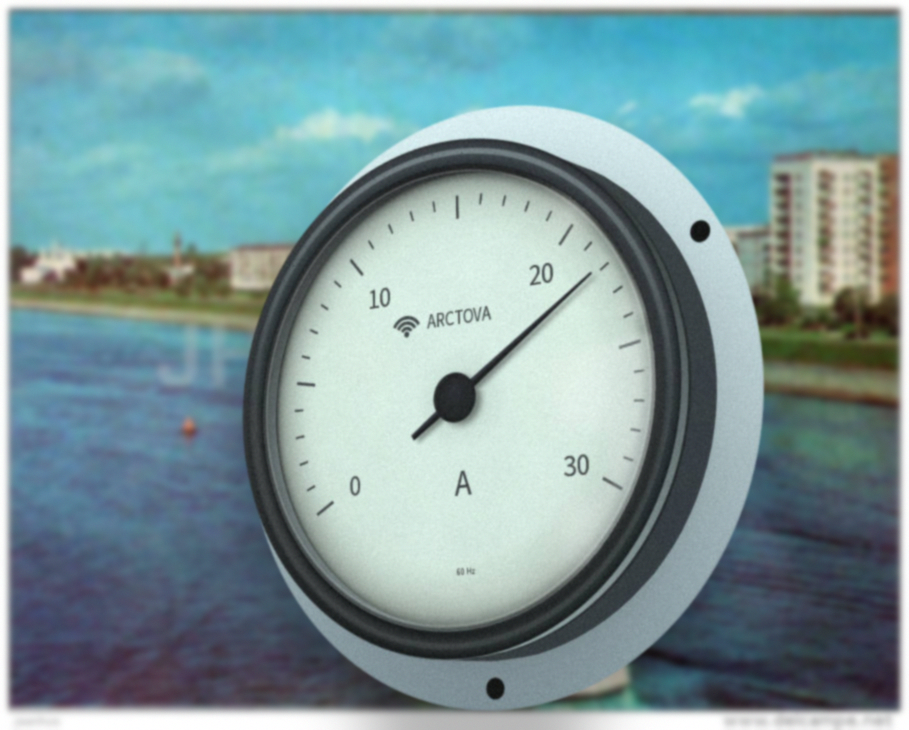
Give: **22** A
